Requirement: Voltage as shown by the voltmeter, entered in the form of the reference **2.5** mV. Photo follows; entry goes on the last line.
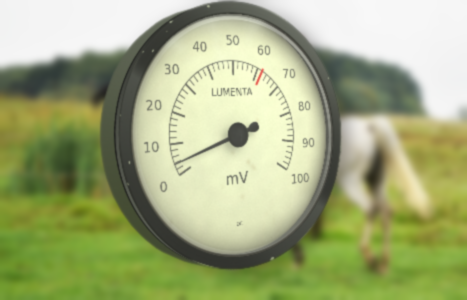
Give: **4** mV
